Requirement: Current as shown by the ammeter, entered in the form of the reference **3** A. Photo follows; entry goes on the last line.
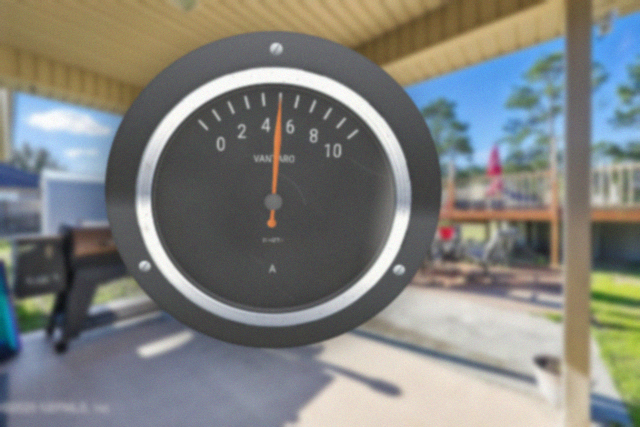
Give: **5** A
